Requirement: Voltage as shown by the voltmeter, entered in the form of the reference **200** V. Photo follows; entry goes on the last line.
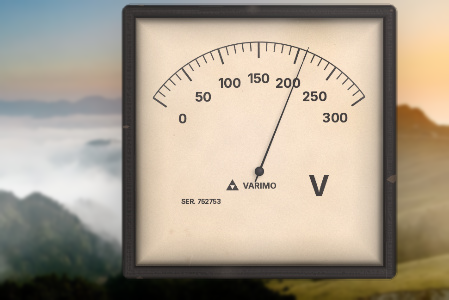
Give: **210** V
